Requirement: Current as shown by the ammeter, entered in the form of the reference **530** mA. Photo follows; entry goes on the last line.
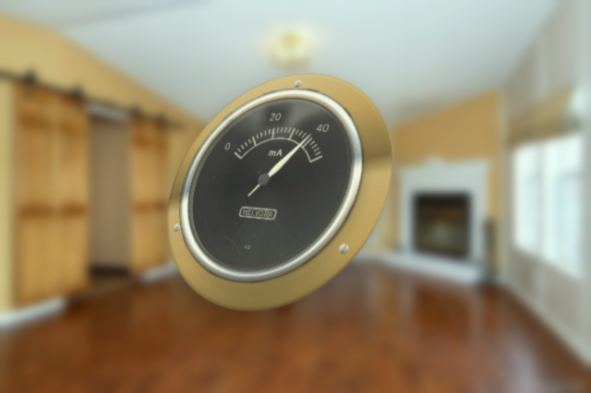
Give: **40** mA
